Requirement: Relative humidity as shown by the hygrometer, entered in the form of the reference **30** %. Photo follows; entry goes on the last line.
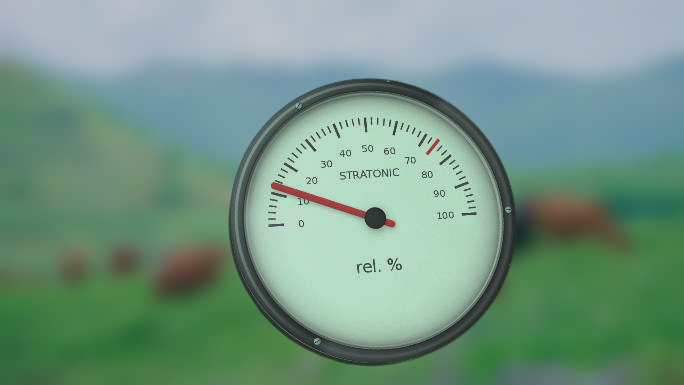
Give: **12** %
